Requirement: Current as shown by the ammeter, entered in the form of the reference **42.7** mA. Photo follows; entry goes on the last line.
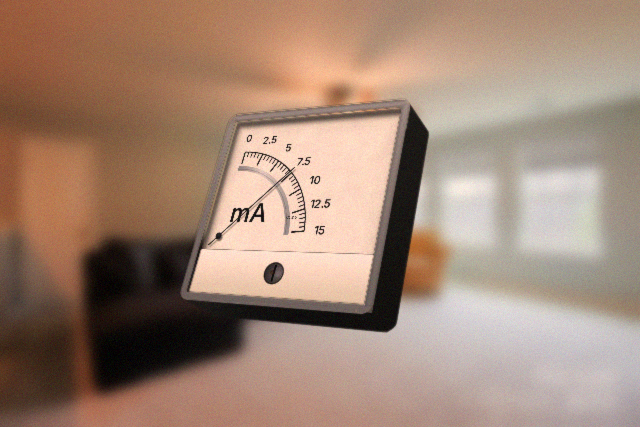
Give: **7.5** mA
